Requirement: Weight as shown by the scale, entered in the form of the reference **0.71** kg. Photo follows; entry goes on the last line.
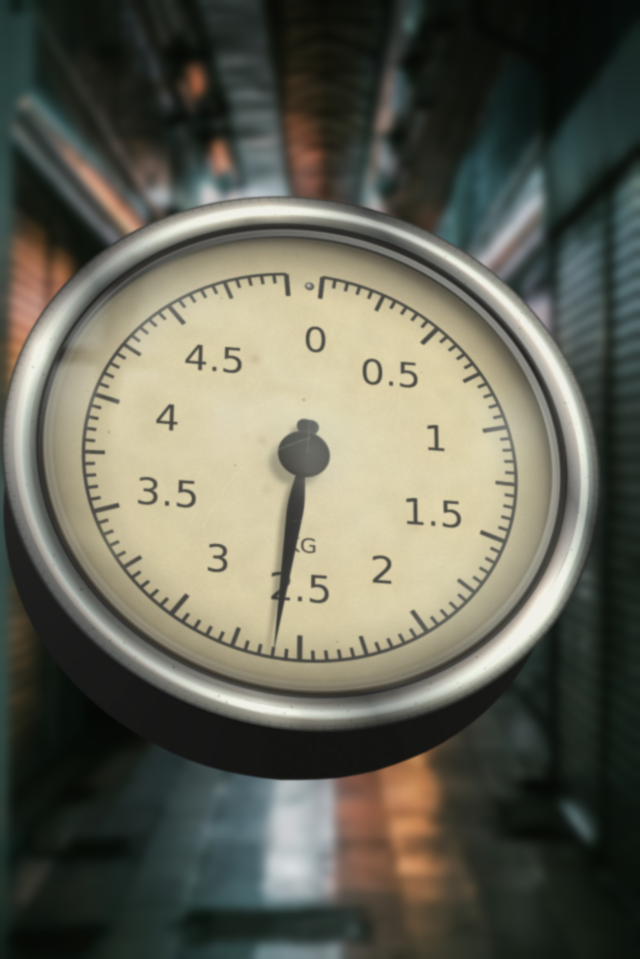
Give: **2.6** kg
